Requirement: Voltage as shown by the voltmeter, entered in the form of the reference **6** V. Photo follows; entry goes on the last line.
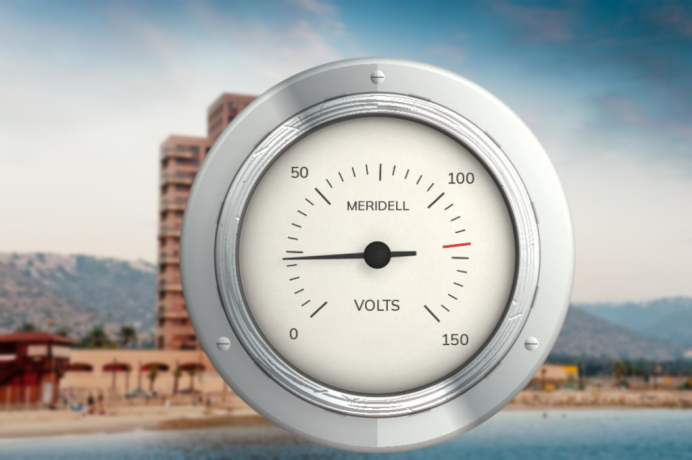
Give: **22.5** V
